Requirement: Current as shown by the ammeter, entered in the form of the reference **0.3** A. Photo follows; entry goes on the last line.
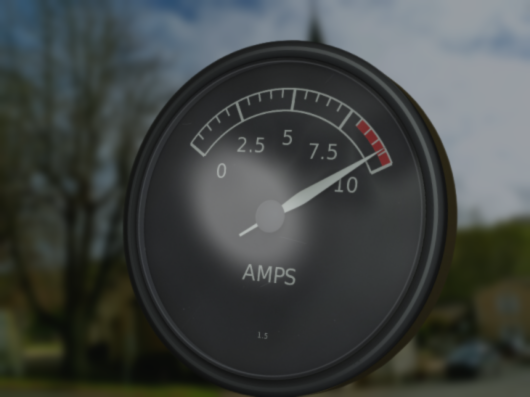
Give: **9.5** A
